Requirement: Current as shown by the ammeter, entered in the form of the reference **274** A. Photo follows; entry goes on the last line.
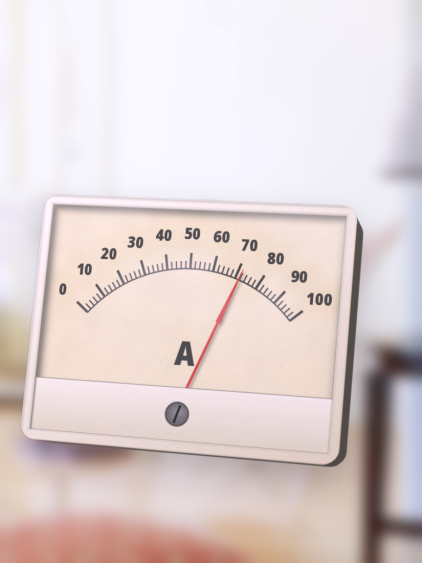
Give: **72** A
